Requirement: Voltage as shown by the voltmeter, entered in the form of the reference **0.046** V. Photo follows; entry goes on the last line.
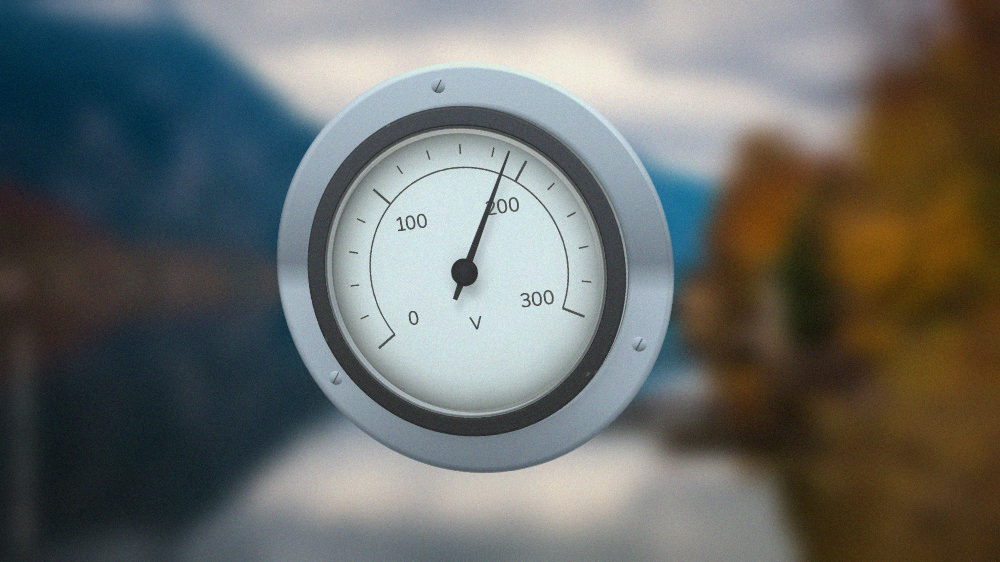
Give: **190** V
